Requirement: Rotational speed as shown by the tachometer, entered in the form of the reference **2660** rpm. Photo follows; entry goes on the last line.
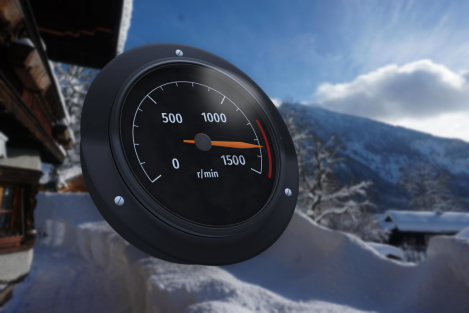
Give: **1350** rpm
